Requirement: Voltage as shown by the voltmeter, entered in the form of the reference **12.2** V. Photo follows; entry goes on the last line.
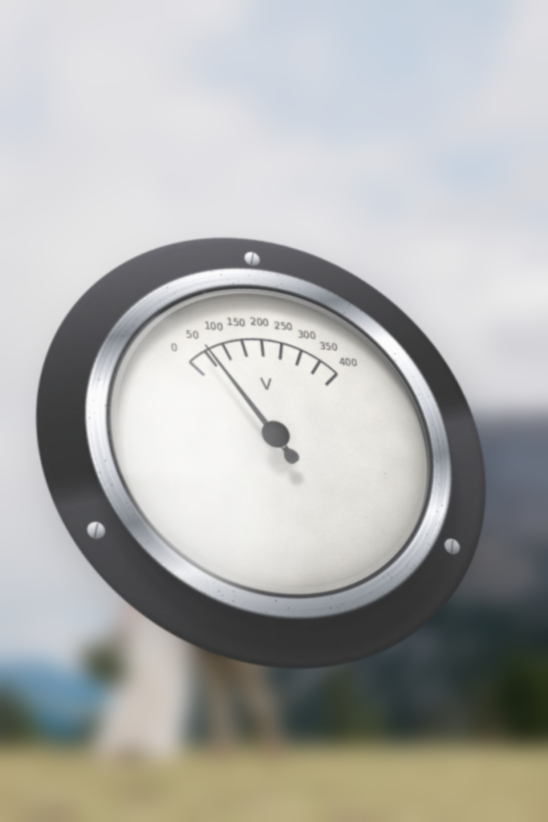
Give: **50** V
